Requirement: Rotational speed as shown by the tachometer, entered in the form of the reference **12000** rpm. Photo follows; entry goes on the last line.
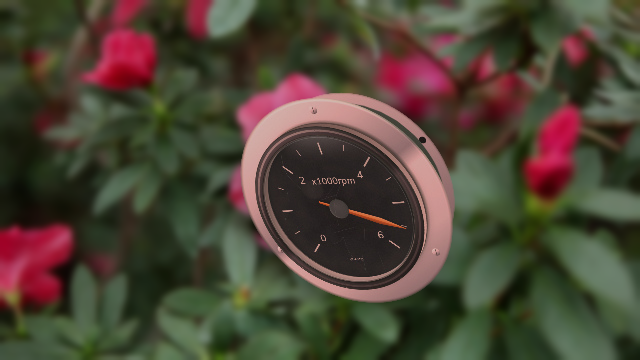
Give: **5500** rpm
